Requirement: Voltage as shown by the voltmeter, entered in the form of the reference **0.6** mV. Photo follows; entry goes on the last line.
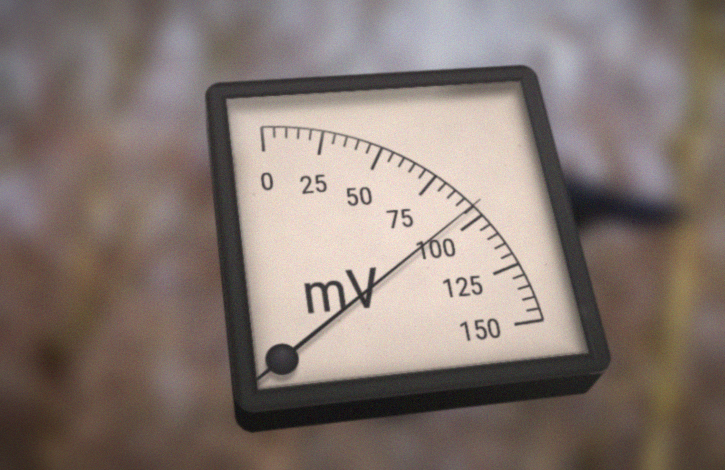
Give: **95** mV
